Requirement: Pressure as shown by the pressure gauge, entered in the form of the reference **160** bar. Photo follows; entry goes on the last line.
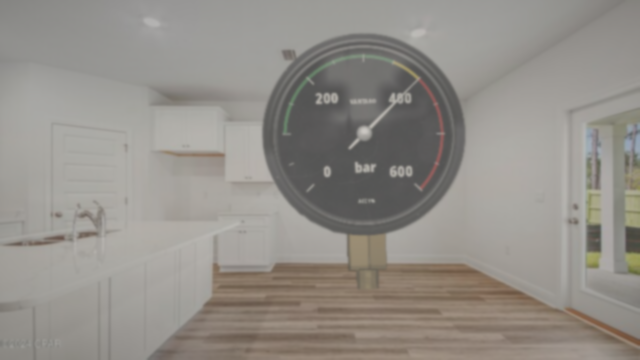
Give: **400** bar
